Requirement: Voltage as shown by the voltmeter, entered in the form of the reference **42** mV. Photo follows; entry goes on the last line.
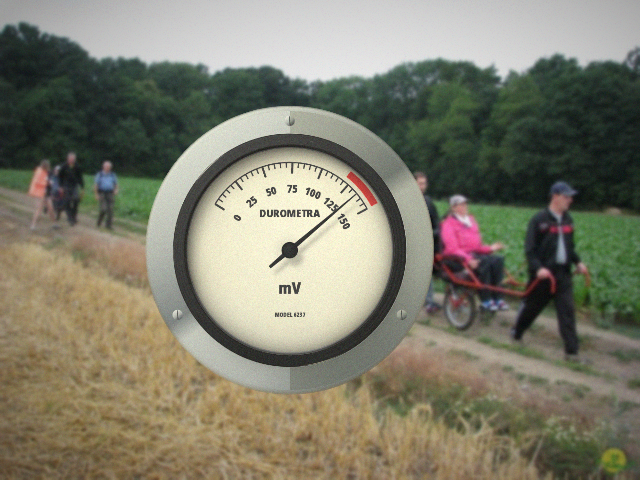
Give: **135** mV
